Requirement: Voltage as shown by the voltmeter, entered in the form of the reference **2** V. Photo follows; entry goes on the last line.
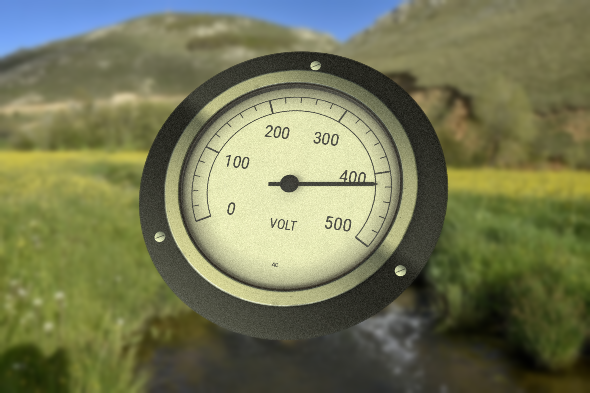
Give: **420** V
